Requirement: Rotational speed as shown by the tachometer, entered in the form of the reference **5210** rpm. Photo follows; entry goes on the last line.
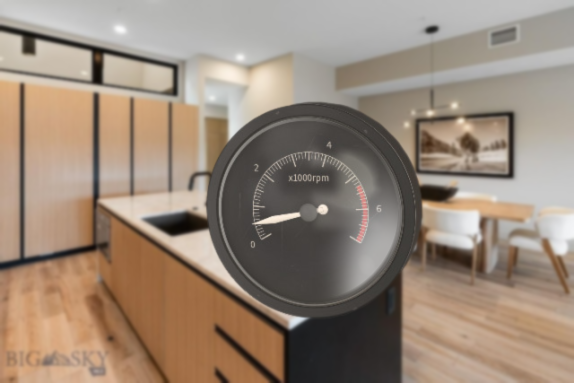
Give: **500** rpm
